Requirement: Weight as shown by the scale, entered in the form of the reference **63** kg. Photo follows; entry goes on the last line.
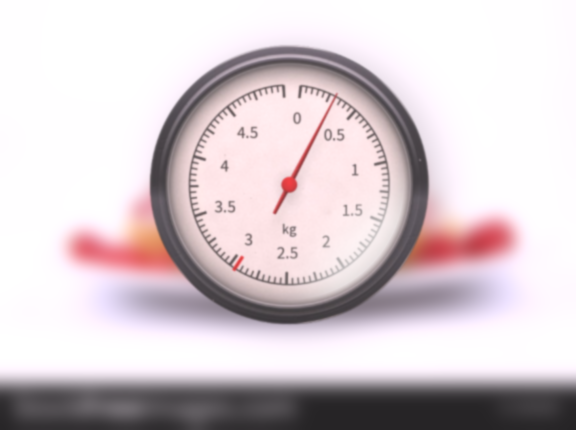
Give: **0.3** kg
